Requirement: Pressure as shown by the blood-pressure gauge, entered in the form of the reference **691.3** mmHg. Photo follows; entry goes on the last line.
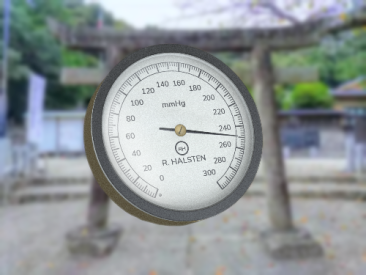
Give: **250** mmHg
